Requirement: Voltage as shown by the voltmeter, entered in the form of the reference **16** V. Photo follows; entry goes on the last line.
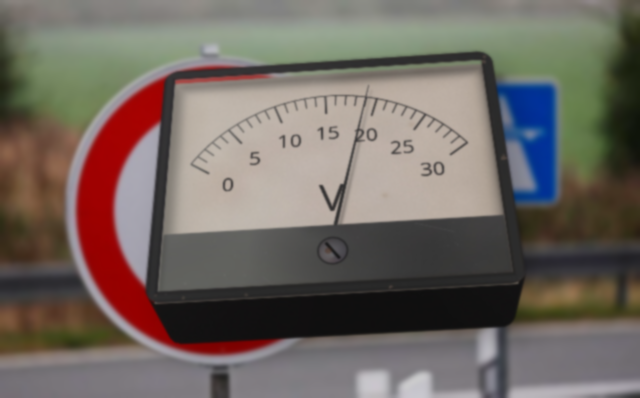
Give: **19** V
